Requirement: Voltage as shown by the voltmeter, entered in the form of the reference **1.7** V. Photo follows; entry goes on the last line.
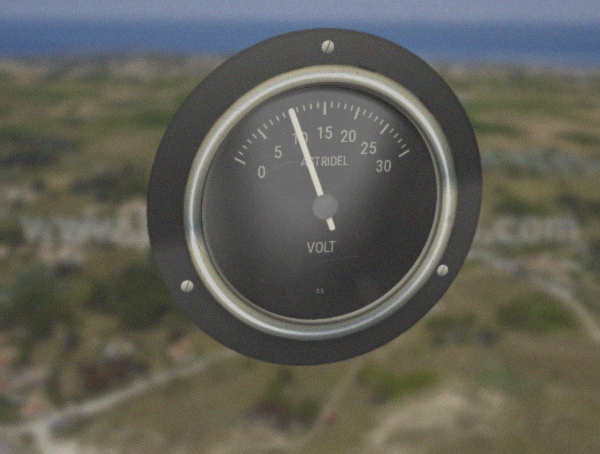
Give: **10** V
